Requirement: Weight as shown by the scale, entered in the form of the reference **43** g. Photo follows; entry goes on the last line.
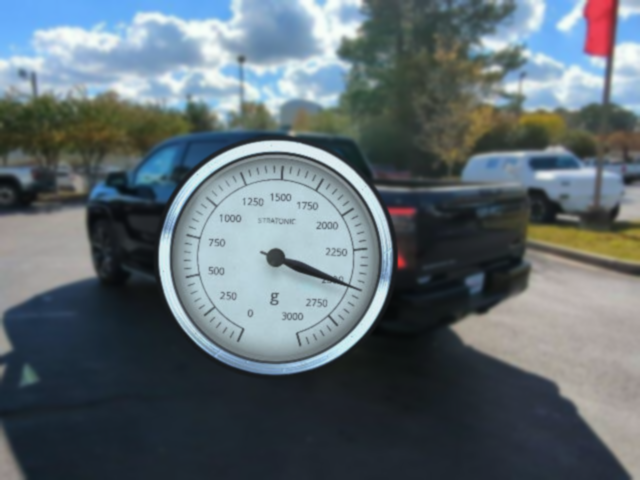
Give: **2500** g
